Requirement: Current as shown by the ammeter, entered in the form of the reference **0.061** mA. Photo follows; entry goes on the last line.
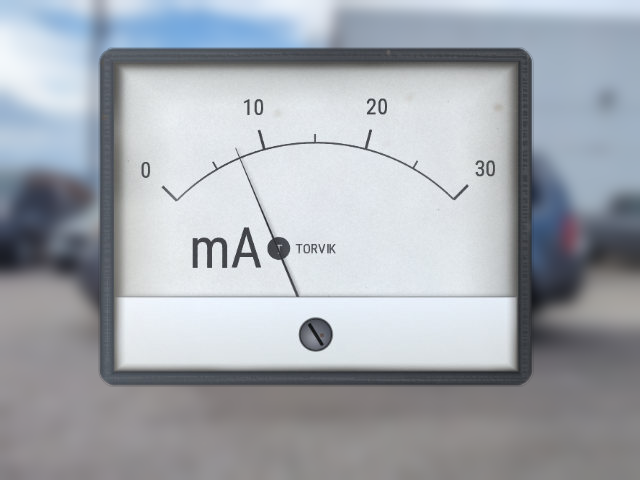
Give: **7.5** mA
